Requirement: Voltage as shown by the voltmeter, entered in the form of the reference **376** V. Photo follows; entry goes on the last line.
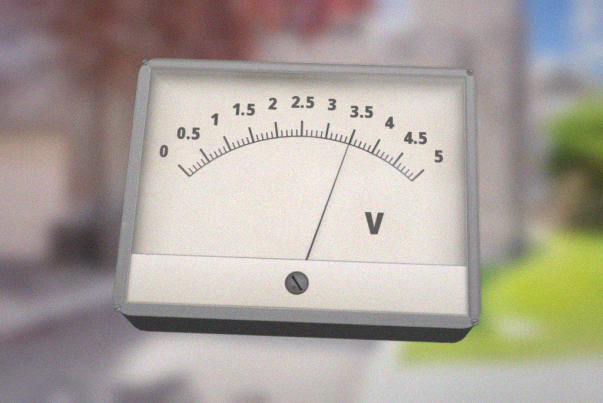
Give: **3.5** V
